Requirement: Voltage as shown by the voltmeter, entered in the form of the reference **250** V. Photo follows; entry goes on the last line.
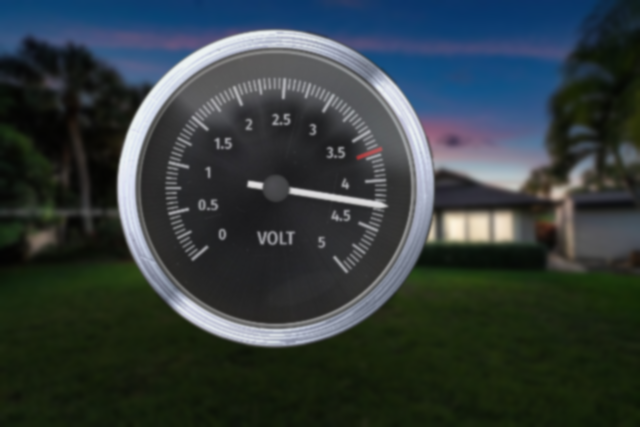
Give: **4.25** V
